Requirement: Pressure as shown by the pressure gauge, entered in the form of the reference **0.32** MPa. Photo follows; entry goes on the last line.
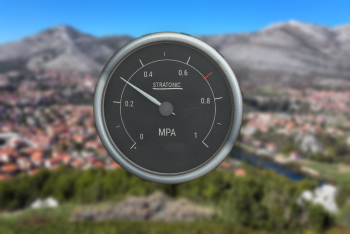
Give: **0.3** MPa
